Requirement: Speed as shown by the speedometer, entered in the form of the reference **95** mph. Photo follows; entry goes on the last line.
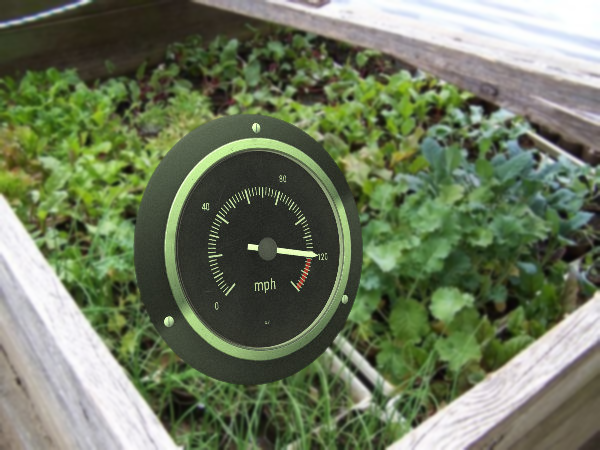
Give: **120** mph
